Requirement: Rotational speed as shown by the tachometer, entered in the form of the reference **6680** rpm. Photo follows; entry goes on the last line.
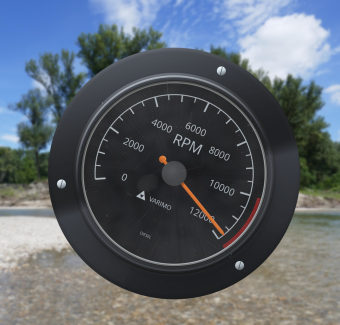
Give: **11750** rpm
